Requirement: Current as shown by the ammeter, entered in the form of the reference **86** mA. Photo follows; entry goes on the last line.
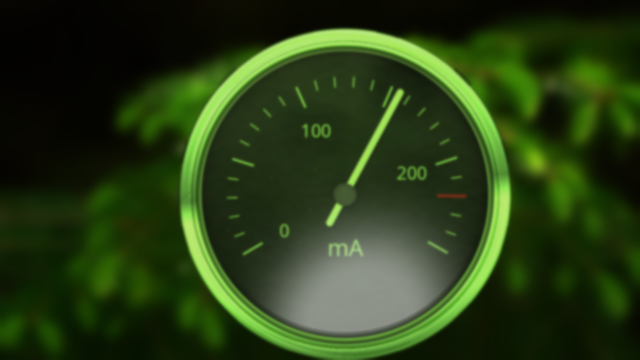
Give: **155** mA
